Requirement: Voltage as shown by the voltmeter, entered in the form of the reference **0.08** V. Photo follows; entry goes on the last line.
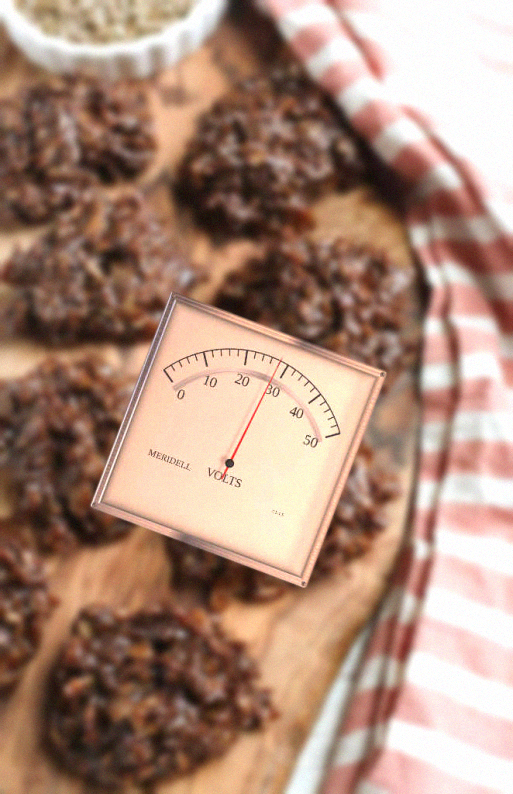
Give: **28** V
